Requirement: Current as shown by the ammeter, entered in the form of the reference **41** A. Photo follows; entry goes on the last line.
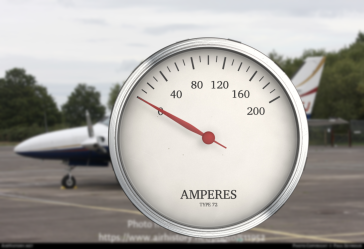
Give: **0** A
